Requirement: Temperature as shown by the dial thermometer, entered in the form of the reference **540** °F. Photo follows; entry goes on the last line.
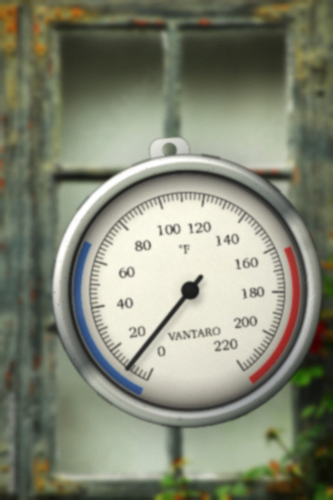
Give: **10** °F
